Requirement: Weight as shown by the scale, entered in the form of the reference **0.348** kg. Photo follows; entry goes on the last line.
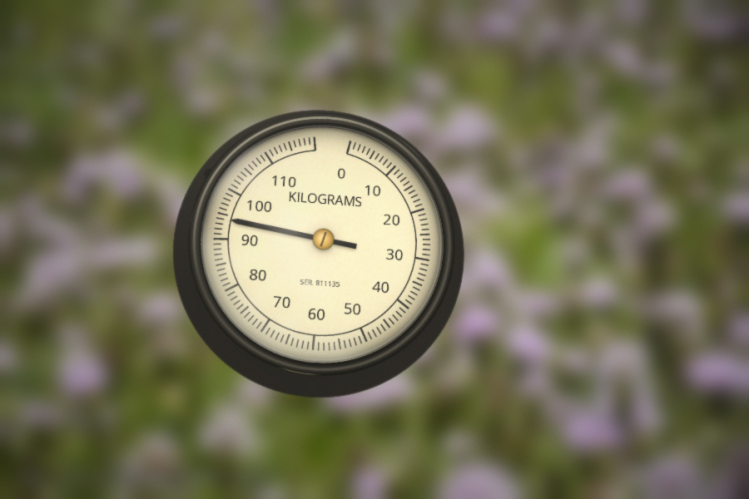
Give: **94** kg
